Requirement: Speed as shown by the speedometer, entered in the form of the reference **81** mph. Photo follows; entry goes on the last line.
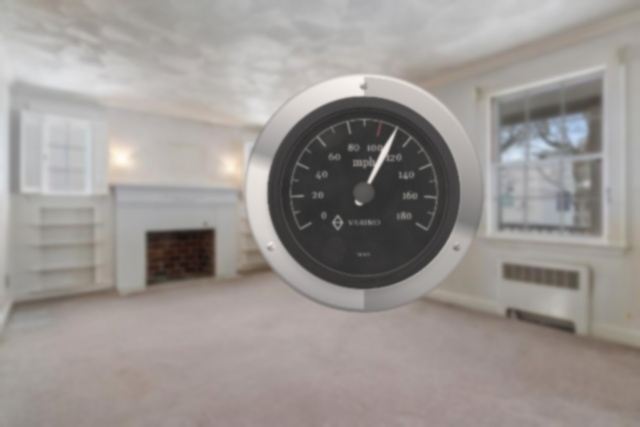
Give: **110** mph
